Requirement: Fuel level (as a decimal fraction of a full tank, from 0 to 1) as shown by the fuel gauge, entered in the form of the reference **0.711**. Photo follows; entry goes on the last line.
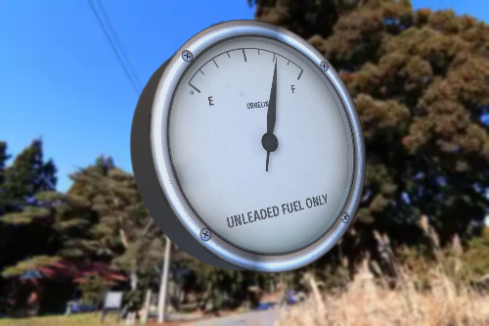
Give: **0.75**
